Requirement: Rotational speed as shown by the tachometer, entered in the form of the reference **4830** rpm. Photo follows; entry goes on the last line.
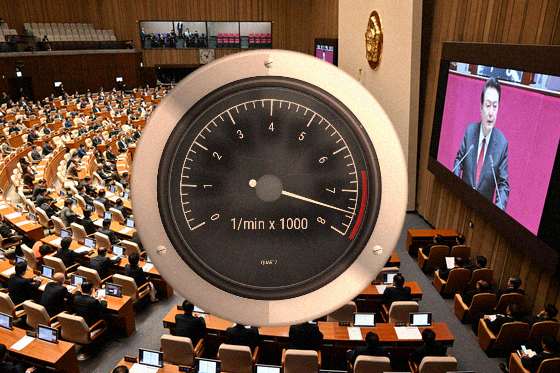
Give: **7500** rpm
